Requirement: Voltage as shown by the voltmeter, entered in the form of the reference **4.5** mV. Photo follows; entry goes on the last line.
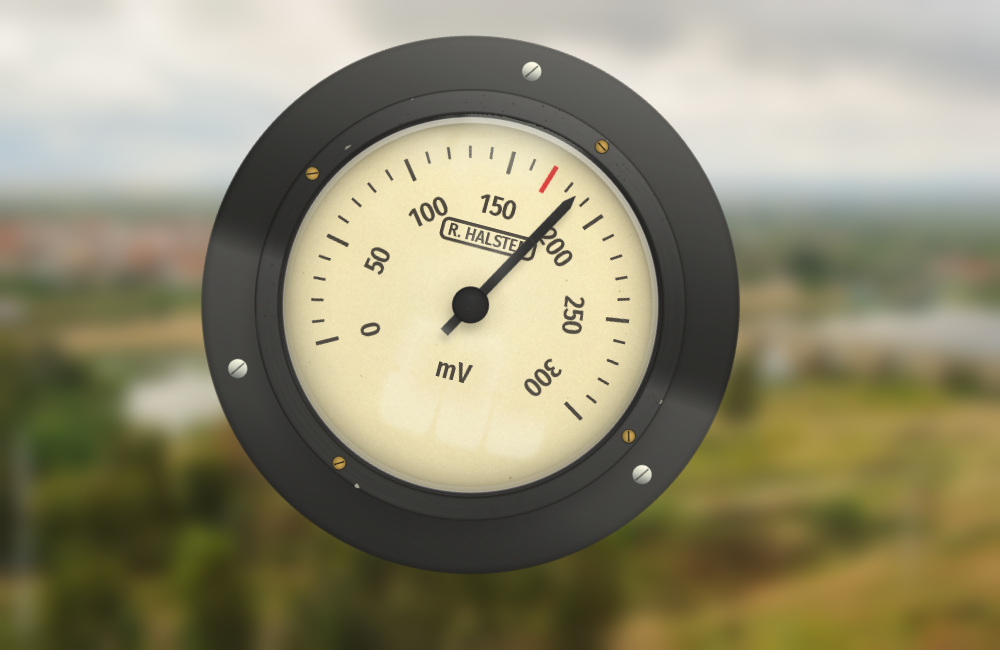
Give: **185** mV
